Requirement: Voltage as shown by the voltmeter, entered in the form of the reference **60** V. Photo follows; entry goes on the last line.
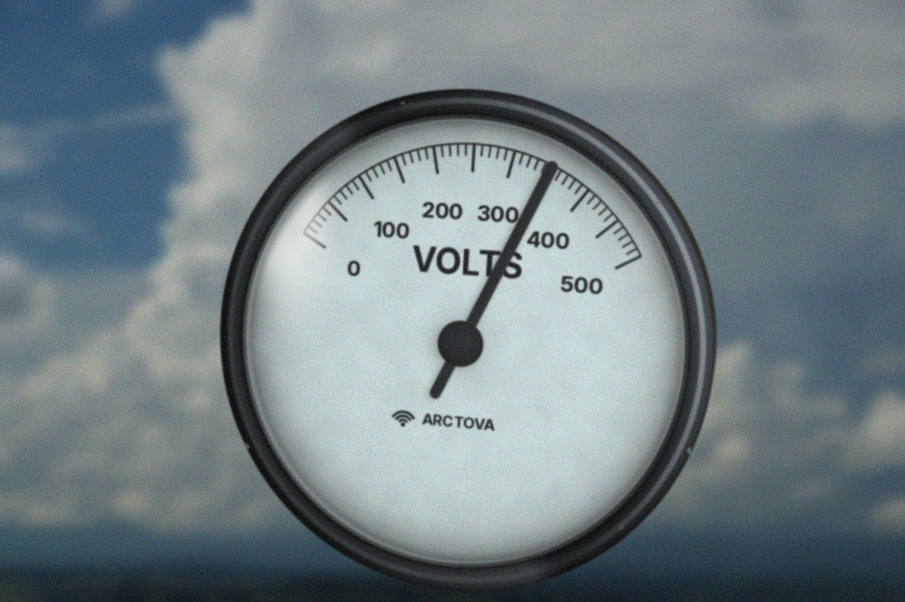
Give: **350** V
